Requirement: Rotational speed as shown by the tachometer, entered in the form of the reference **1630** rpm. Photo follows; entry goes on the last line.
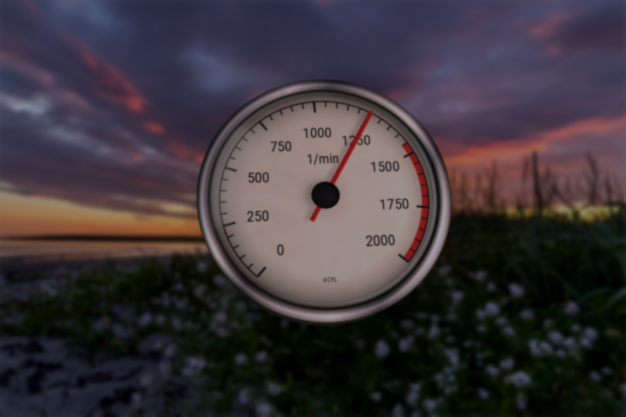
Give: **1250** rpm
